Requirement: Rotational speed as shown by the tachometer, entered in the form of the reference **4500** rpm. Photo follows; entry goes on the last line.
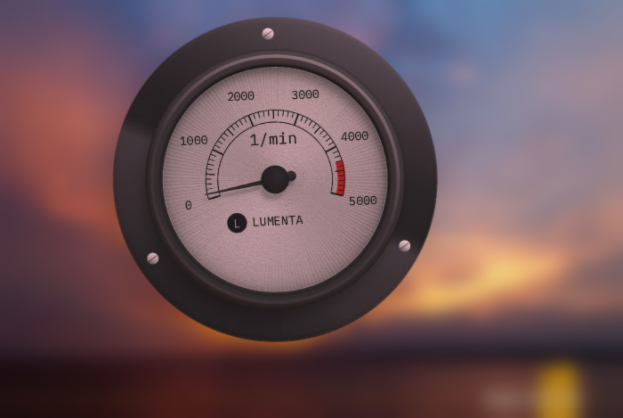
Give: **100** rpm
